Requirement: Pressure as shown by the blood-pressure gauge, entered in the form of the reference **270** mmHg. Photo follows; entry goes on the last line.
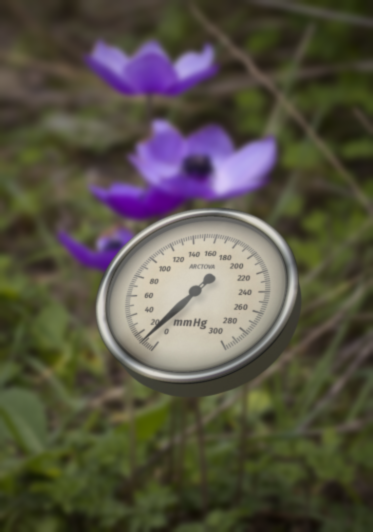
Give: **10** mmHg
